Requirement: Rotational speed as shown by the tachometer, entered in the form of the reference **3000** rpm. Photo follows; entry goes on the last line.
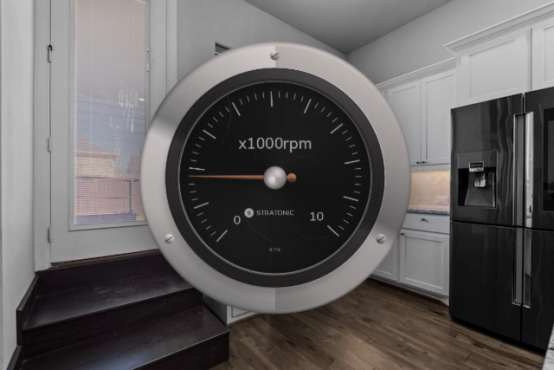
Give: **1800** rpm
